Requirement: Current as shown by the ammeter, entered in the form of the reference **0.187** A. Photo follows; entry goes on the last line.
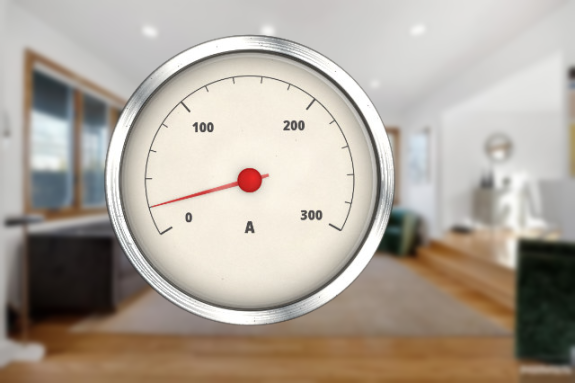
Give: **20** A
